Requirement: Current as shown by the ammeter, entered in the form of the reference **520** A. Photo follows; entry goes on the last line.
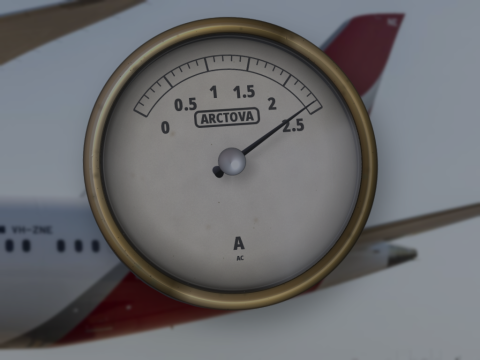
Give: **2.4** A
